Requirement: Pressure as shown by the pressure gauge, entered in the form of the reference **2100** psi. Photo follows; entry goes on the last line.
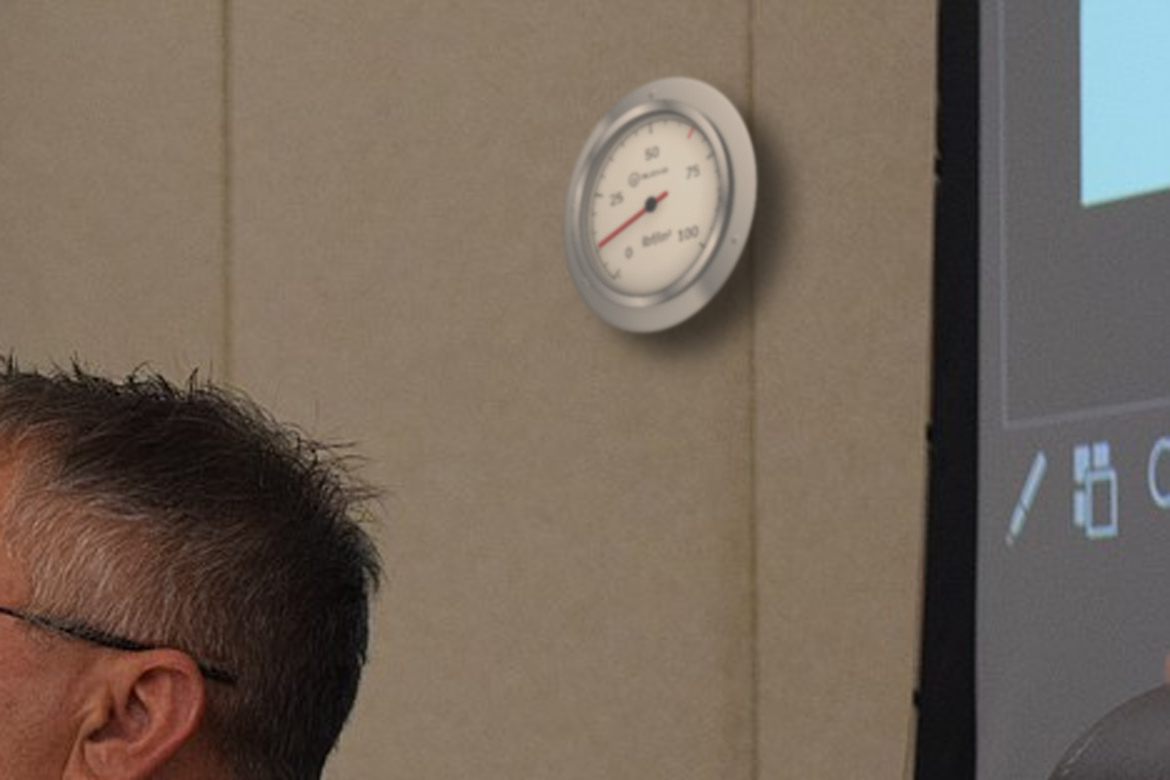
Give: **10** psi
